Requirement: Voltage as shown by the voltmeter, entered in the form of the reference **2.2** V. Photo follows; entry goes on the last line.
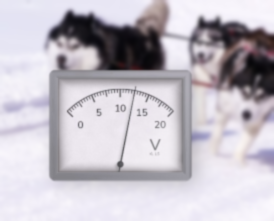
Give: **12.5** V
